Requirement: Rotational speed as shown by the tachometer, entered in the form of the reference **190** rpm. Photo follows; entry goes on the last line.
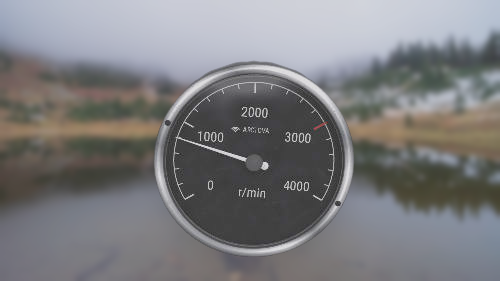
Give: **800** rpm
